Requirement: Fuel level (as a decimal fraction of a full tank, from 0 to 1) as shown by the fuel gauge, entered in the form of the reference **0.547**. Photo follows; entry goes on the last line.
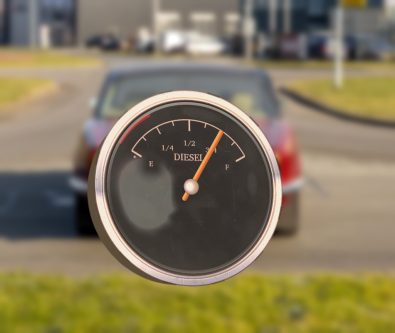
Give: **0.75**
